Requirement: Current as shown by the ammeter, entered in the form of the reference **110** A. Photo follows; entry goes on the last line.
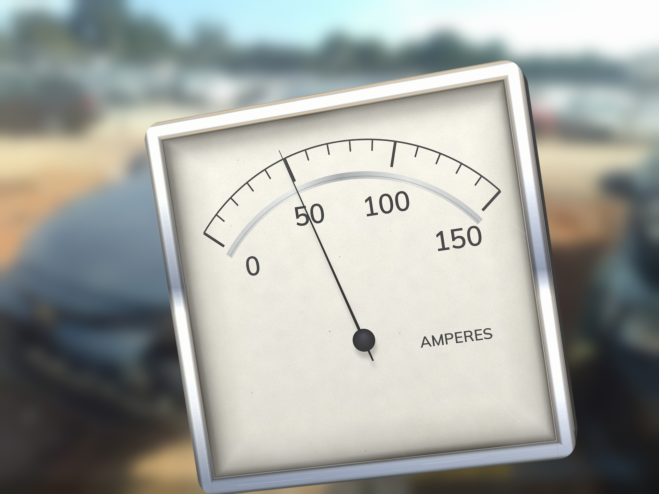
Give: **50** A
